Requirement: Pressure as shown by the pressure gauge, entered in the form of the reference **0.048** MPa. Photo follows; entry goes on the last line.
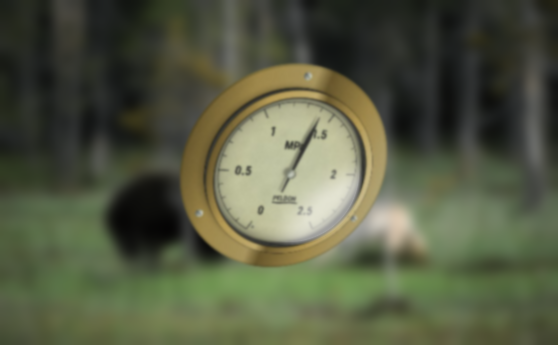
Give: **1.4** MPa
